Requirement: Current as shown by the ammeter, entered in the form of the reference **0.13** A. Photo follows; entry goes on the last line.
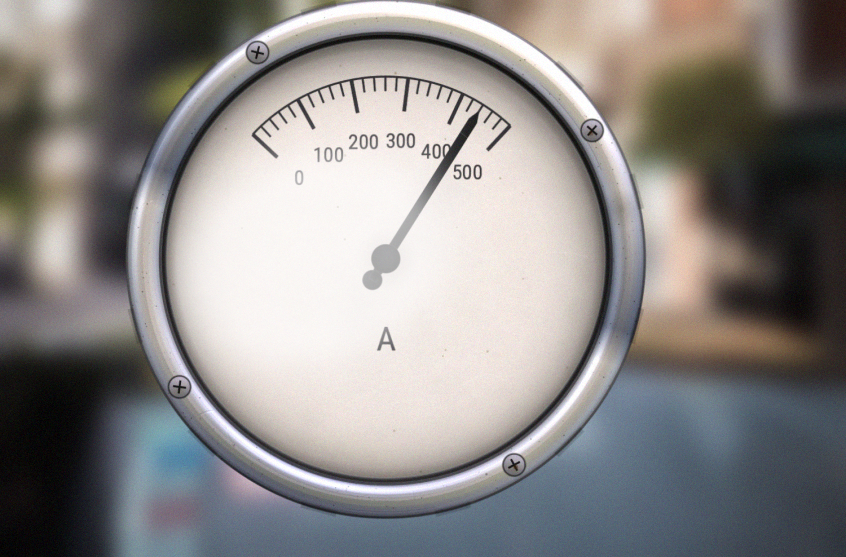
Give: **440** A
